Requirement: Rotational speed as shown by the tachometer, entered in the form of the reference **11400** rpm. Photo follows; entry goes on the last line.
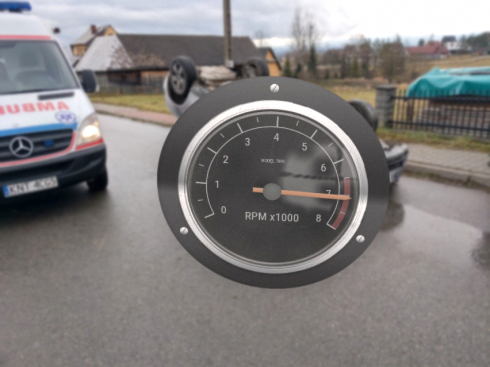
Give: **7000** rpm
